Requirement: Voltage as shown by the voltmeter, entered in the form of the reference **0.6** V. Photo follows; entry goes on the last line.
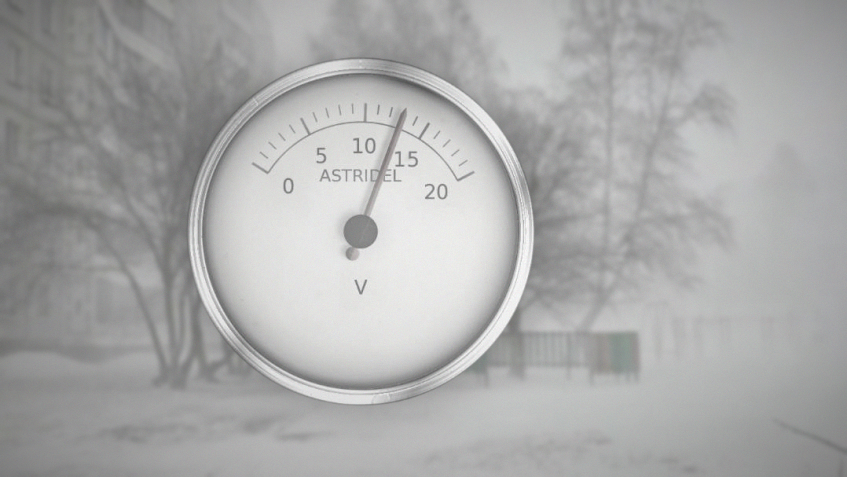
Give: **13** V
